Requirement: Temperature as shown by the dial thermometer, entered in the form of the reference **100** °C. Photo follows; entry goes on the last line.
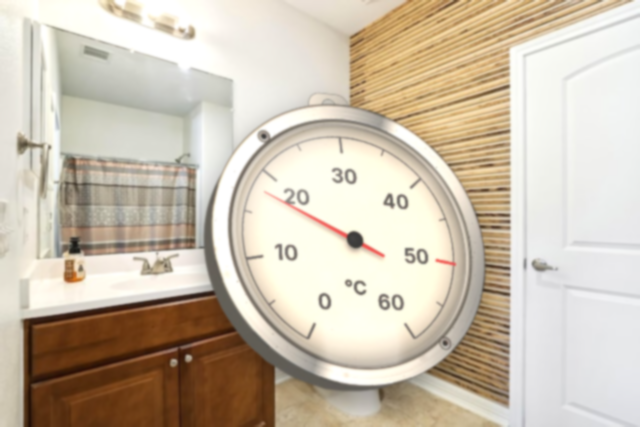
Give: **17.5** °C
